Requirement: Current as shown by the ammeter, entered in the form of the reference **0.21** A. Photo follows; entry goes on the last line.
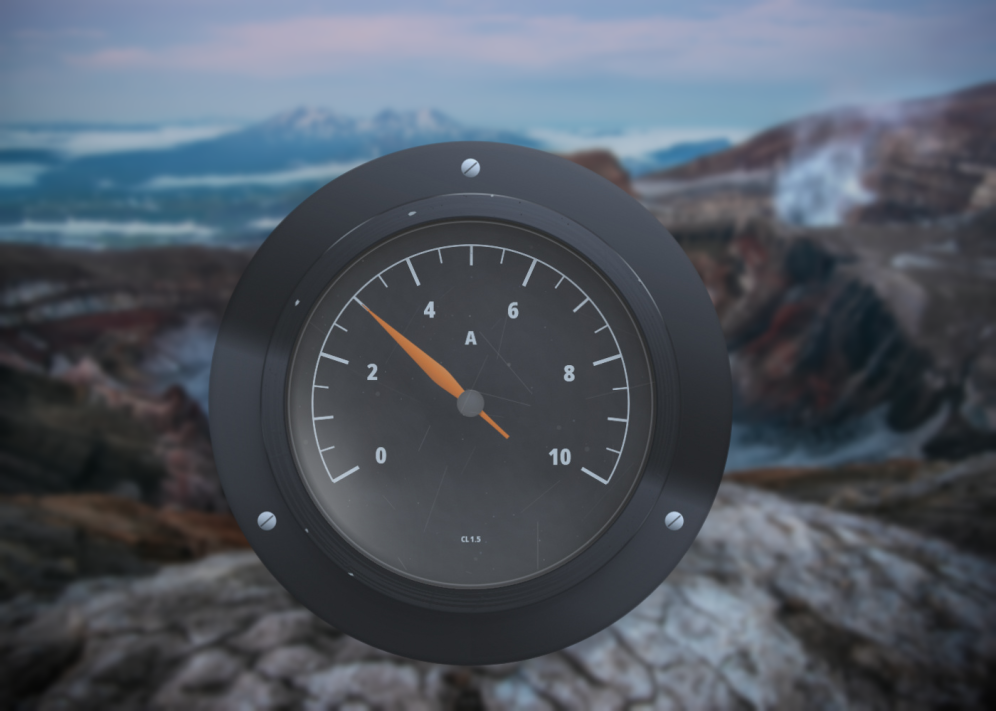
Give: **3** A
